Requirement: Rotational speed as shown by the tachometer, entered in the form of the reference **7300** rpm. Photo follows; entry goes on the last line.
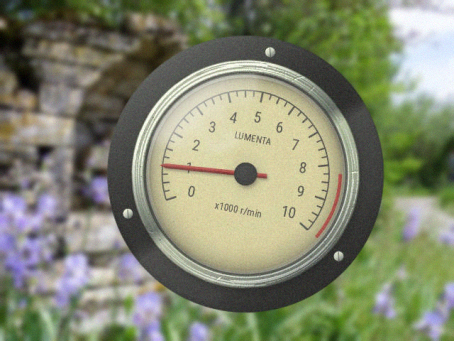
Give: **1000** rpm
